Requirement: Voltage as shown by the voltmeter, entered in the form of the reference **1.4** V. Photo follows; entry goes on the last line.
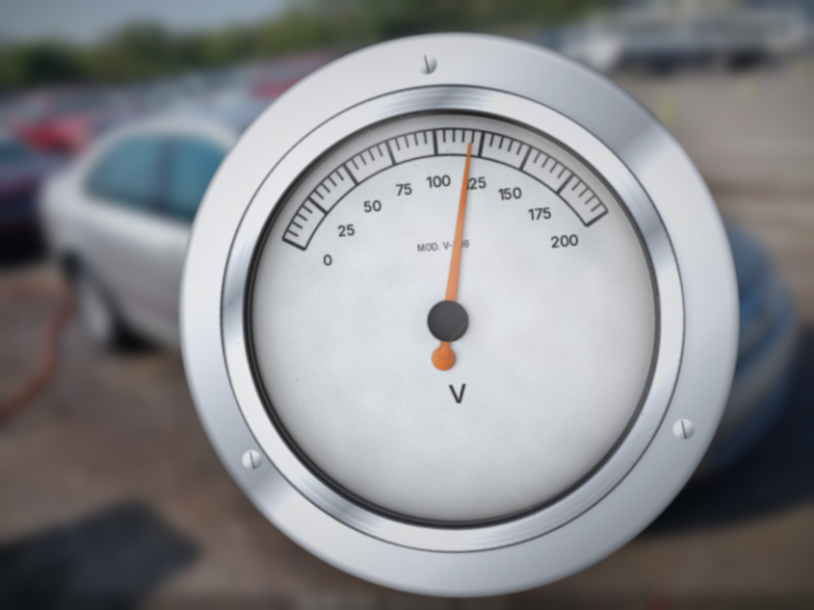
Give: **120** V
